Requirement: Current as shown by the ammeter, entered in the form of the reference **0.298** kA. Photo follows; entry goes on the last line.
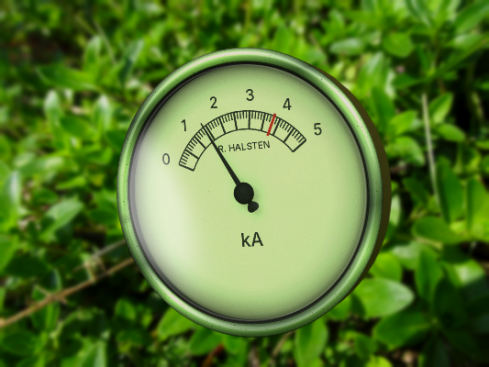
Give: **1.5** kA
